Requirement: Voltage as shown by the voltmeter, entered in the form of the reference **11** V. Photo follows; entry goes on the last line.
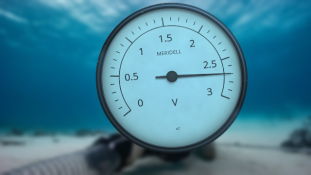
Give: **2.7** V
